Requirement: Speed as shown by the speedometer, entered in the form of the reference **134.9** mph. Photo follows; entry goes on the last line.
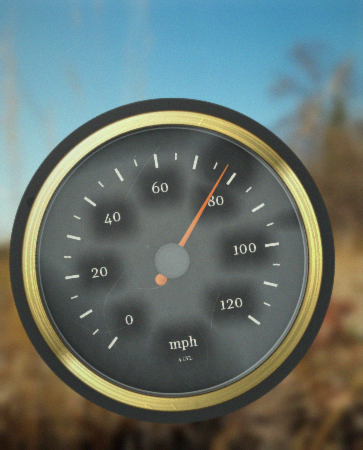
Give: **77.5** mph
